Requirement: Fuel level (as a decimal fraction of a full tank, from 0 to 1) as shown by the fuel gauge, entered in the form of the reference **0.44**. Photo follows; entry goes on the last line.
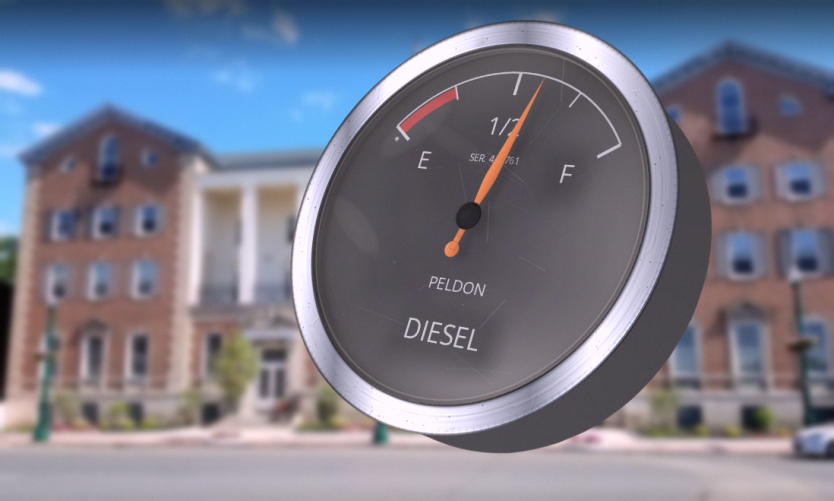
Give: **0.625**
